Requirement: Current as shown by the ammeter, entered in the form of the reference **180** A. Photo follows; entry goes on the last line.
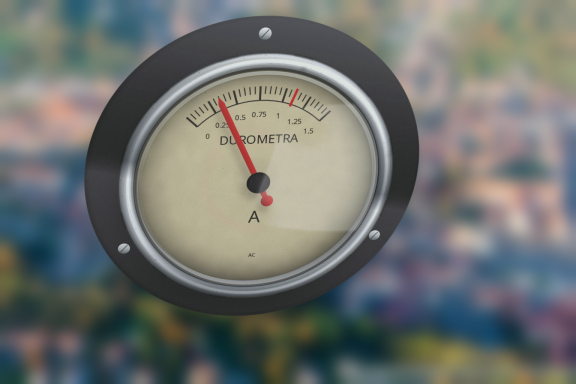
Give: **0.35** A
